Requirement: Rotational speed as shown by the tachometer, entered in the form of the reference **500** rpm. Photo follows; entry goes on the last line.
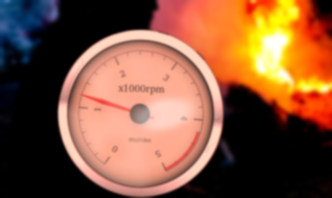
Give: **1200** rpm
